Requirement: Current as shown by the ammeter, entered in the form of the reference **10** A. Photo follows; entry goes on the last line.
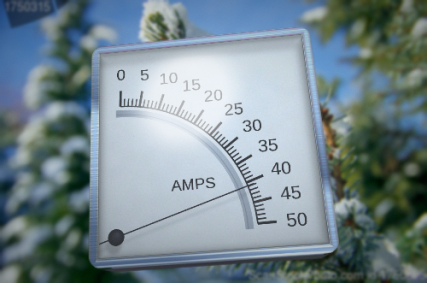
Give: **41** A
